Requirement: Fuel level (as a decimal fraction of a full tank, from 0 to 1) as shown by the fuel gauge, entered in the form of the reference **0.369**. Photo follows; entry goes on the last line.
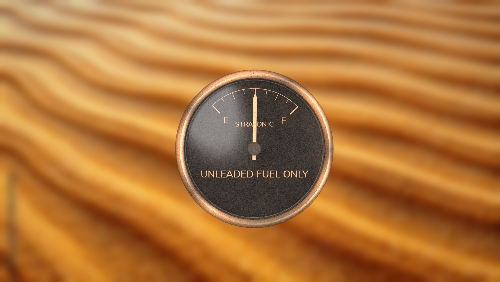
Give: **0.5**
